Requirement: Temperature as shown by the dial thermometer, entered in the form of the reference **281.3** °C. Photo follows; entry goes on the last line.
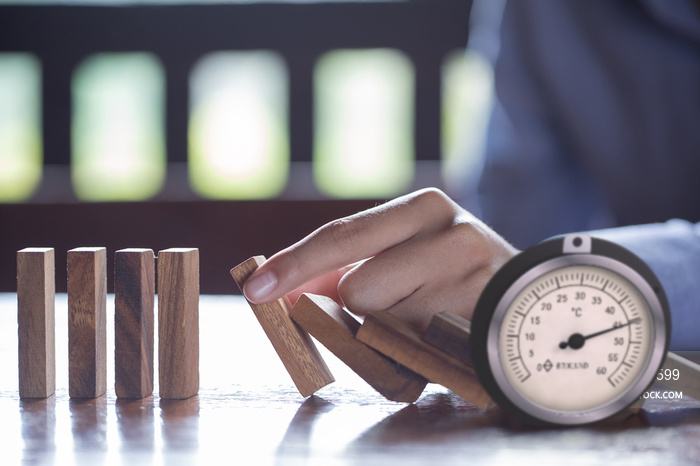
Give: **45** °C
